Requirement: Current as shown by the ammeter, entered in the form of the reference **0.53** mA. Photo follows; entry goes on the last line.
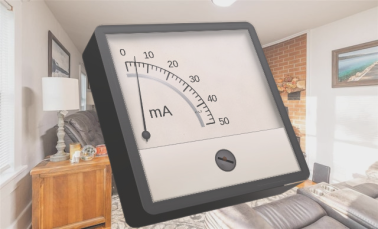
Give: **4** mA
